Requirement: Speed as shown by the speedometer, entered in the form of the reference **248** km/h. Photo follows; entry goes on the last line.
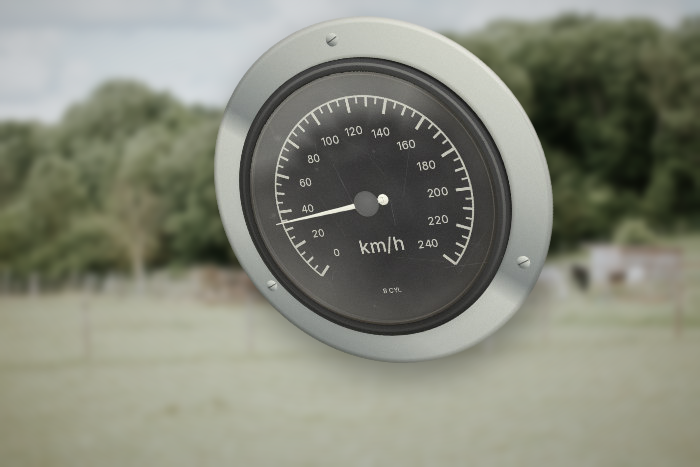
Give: **35** km/h
